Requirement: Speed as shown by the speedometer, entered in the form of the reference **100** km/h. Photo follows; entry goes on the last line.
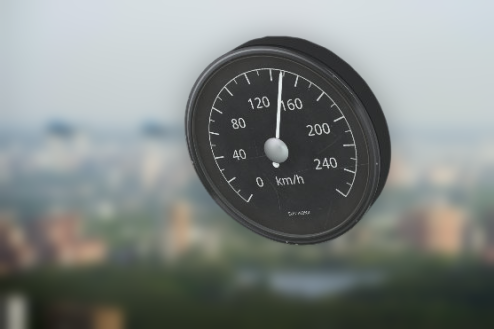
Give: **150** km/h
